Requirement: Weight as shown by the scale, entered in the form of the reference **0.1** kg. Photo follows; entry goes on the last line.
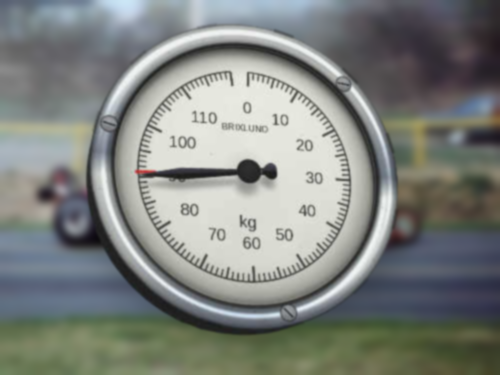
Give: **90** kg
